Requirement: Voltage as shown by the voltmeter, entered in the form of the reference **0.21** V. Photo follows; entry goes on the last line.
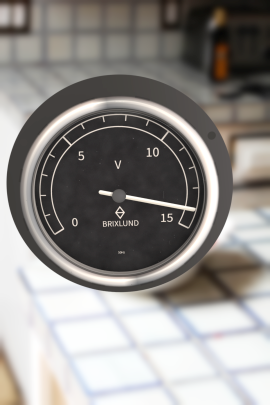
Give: **14** V
